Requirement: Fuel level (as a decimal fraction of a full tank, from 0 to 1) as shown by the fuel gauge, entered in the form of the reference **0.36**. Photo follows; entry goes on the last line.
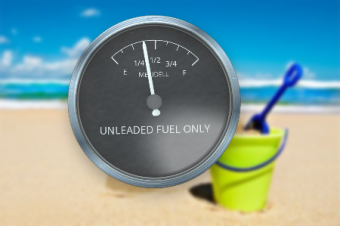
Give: **0.375**
